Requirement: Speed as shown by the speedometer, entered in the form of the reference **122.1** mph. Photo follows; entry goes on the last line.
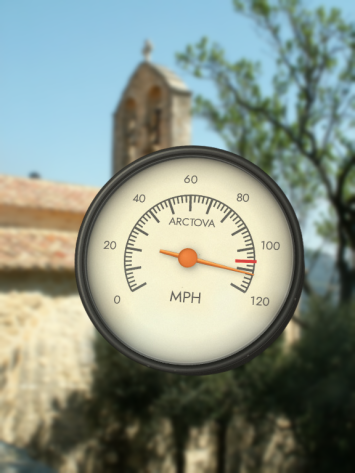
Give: **112** mph
